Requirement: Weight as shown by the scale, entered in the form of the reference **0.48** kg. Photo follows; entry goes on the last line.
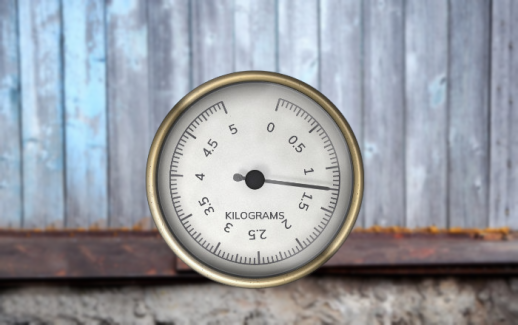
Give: **1.25** kg
